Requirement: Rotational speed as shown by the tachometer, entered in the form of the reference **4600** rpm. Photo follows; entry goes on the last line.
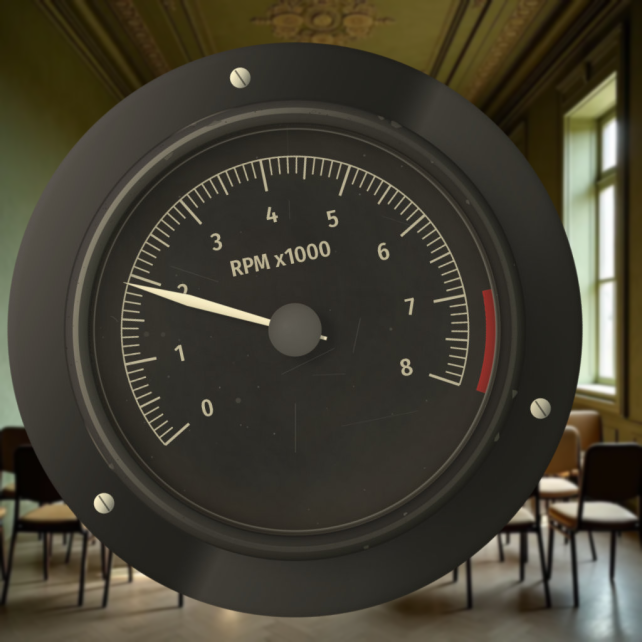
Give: **1900** rpm
